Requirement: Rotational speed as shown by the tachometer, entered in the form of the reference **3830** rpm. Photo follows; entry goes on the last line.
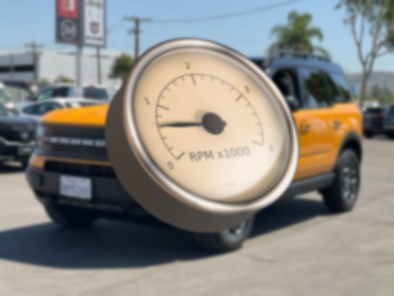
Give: **600** rpm
